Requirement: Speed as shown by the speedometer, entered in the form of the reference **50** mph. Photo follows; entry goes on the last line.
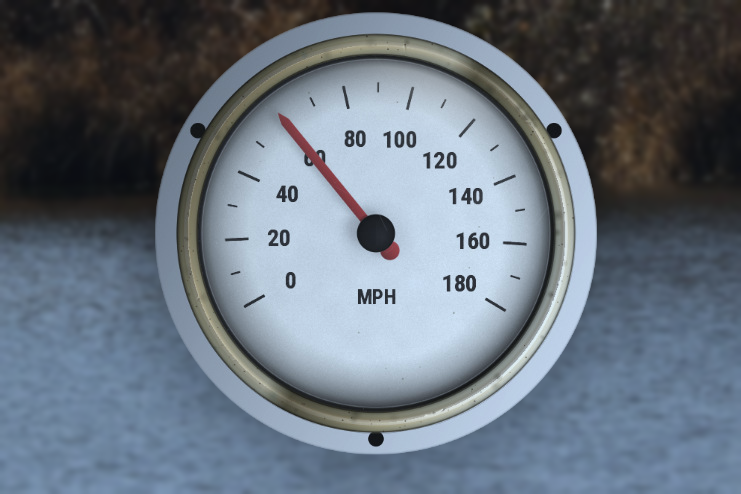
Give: **60** mph
